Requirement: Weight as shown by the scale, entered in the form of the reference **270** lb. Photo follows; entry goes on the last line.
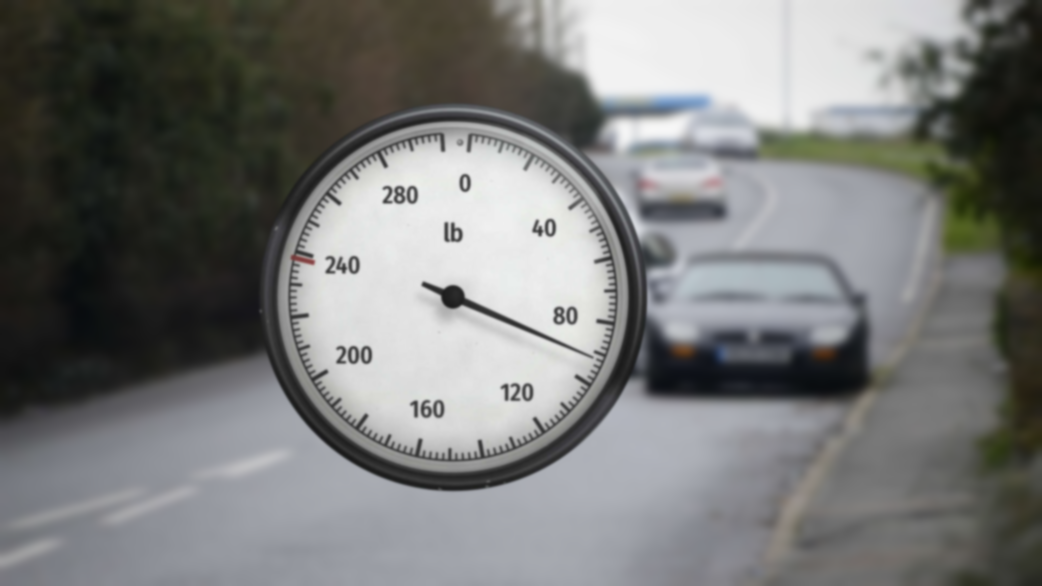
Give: **92** lb
